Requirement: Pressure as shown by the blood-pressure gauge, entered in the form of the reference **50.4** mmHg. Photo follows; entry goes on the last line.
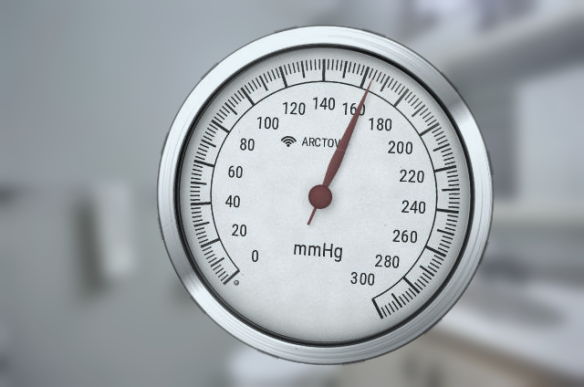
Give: **164** mmHg
